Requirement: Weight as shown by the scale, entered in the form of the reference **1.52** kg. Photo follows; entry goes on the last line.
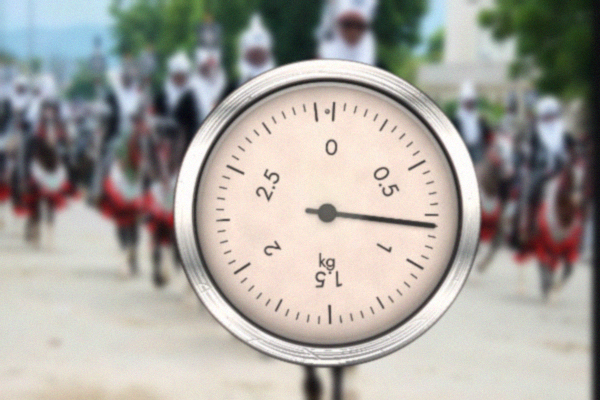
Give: **0.8** kg
